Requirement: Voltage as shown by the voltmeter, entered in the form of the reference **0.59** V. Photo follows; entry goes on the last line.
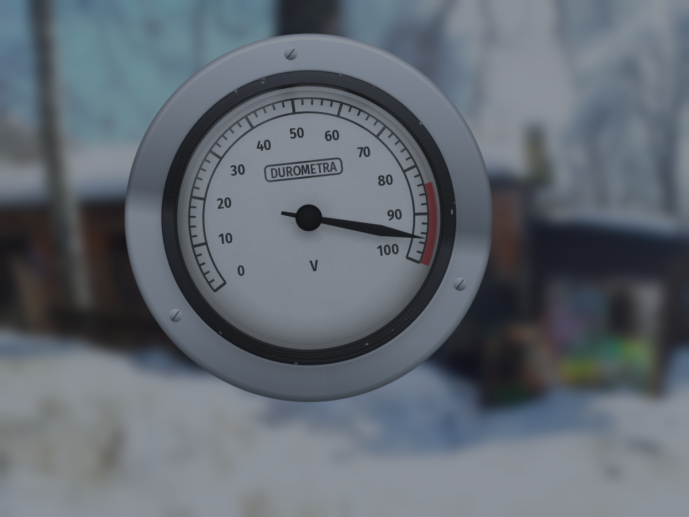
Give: **95** V
